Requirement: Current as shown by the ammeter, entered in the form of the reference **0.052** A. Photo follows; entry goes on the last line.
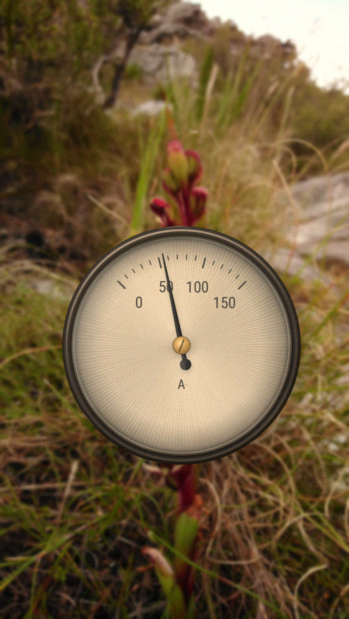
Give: **55** A
